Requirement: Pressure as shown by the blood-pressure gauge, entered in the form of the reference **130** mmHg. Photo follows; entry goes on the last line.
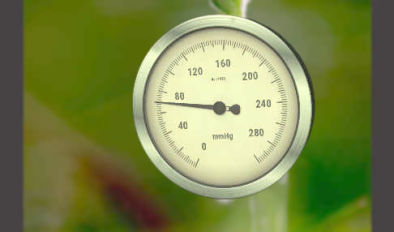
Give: **70** mmHg
